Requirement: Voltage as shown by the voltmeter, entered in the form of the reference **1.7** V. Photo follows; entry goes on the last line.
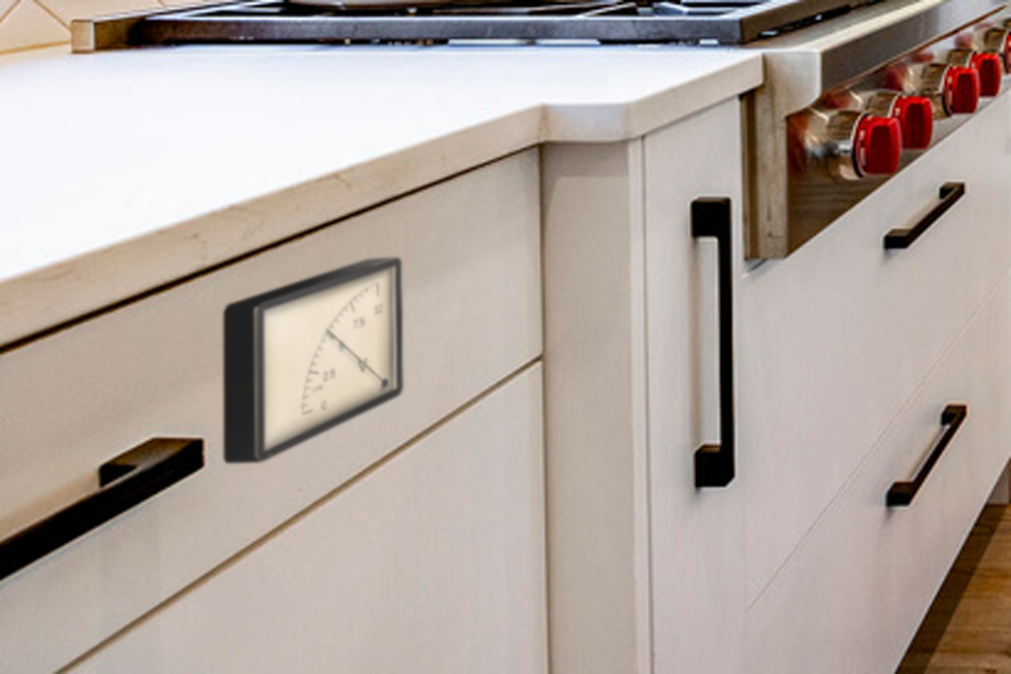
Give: **5** V
